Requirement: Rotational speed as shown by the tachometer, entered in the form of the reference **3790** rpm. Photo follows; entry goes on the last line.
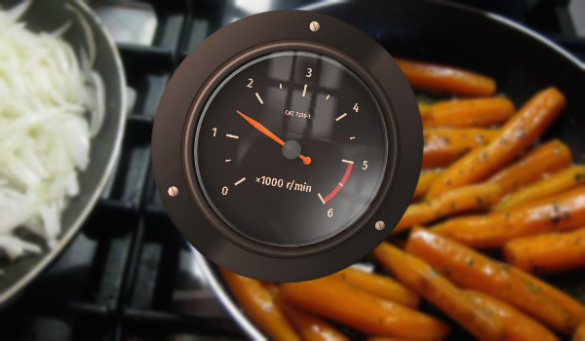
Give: **1500** rpm
